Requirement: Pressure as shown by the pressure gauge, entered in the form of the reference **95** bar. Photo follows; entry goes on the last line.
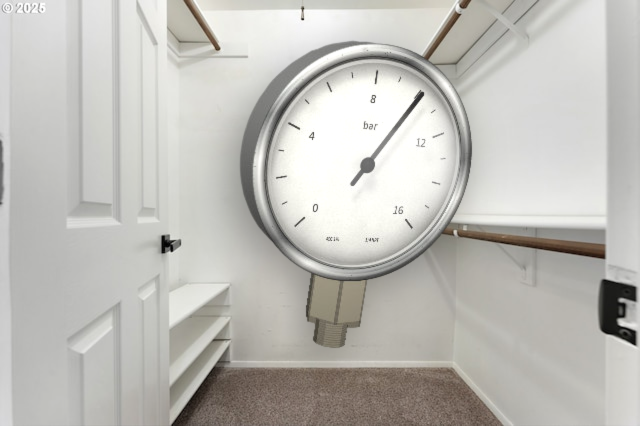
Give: **10** bar
